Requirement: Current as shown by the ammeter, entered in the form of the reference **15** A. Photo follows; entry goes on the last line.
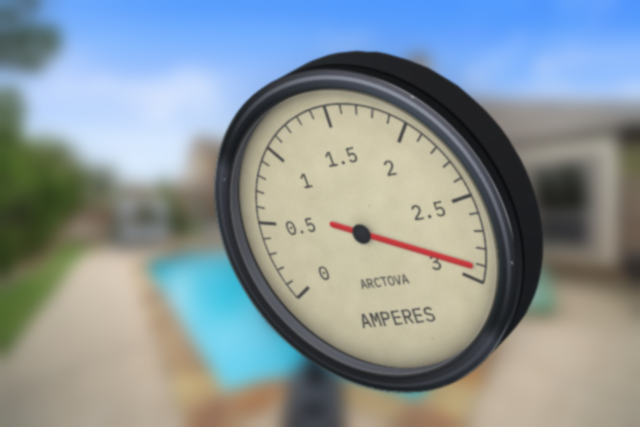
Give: **2.9** A
